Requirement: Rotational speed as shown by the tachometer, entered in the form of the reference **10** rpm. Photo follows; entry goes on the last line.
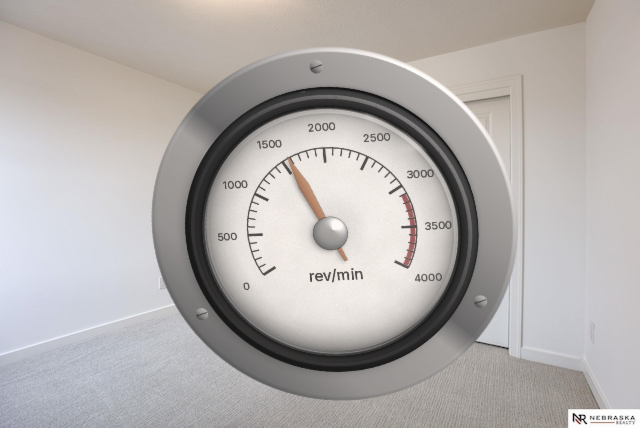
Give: **1600** rpm
